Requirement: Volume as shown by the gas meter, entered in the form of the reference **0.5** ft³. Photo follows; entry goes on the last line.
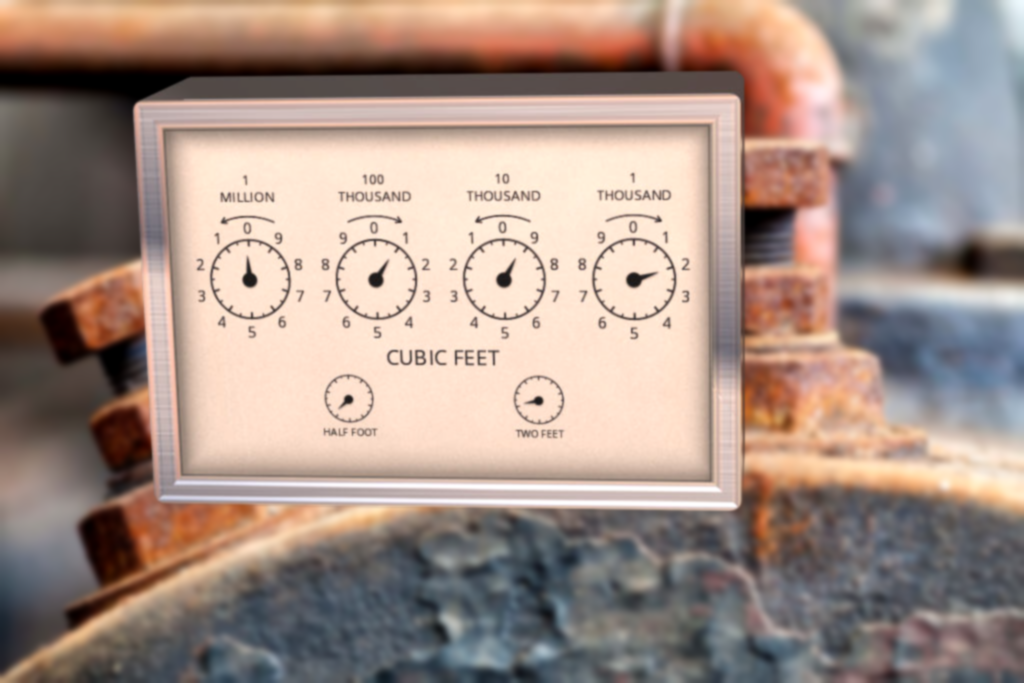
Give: **9200** ft³
